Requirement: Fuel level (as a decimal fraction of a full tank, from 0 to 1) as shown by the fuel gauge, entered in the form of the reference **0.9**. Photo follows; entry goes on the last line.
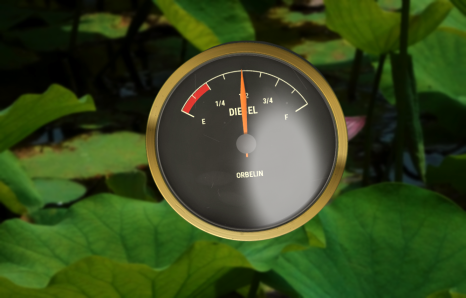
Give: **0.5**
